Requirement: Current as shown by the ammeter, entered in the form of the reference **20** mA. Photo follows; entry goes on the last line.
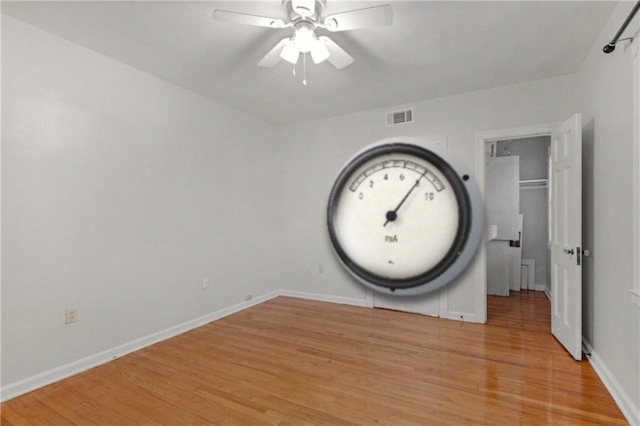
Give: **8** mA
